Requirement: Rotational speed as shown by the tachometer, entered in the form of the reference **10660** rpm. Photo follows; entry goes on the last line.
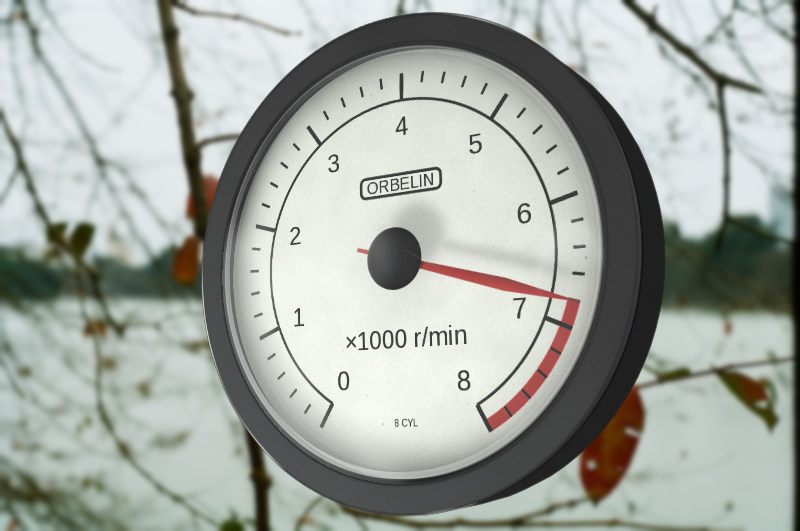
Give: **6800** rpm
